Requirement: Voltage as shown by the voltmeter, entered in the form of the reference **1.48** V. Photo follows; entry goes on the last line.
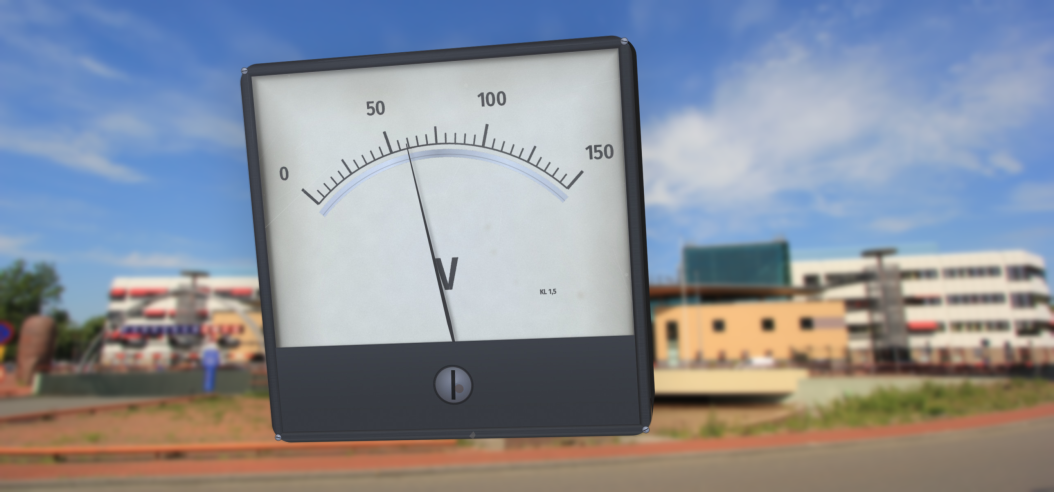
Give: **60** V
